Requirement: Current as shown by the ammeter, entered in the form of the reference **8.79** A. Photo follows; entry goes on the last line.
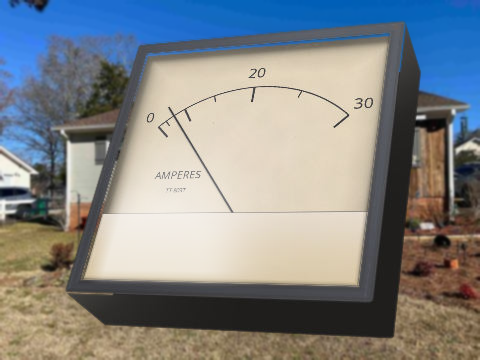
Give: **7.5** A
